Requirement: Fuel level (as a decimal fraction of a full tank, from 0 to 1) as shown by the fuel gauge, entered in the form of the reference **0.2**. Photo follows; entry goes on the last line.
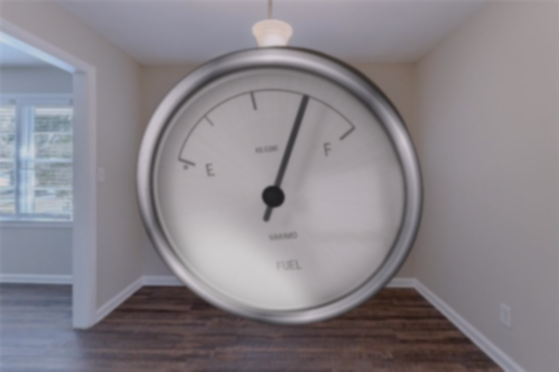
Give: **0.75**
